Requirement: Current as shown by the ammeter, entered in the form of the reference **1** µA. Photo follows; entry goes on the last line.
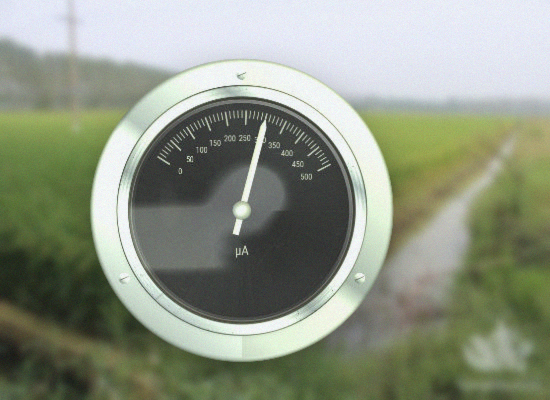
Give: **300** µA
